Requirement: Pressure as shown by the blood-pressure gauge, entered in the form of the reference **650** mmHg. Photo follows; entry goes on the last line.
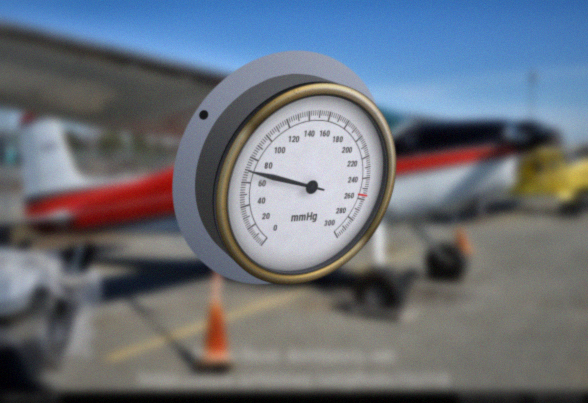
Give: **70** mmHg
